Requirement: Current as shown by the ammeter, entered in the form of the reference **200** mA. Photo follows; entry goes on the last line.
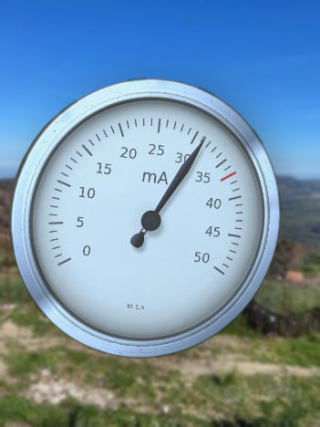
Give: **31** mA
